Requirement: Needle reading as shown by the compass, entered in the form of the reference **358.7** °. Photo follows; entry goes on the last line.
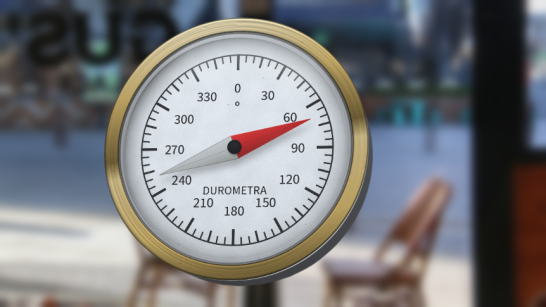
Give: **70** °
